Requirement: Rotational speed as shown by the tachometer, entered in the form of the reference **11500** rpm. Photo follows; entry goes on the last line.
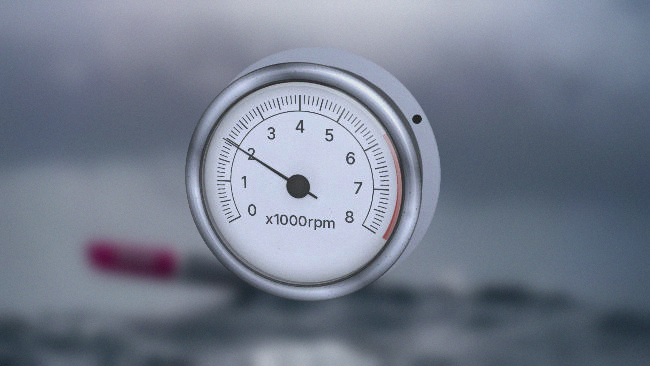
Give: **2000** rpm
